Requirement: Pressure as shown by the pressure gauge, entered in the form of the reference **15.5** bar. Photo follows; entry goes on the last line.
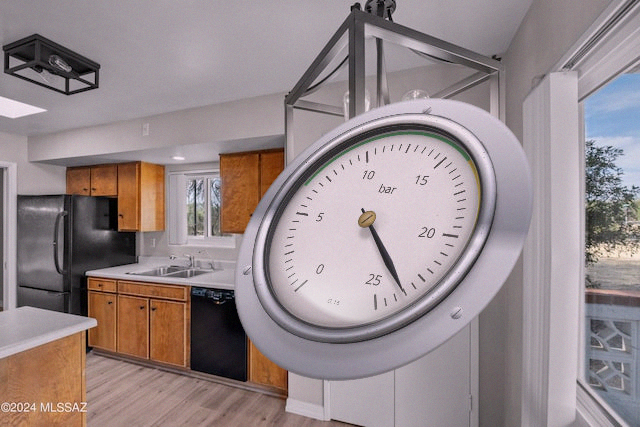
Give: **23.5** bar
